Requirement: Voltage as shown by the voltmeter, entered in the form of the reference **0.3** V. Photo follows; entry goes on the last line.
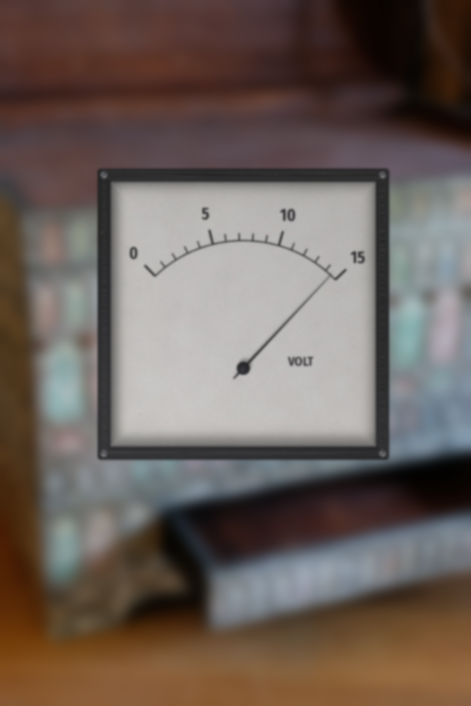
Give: **14.5** V
